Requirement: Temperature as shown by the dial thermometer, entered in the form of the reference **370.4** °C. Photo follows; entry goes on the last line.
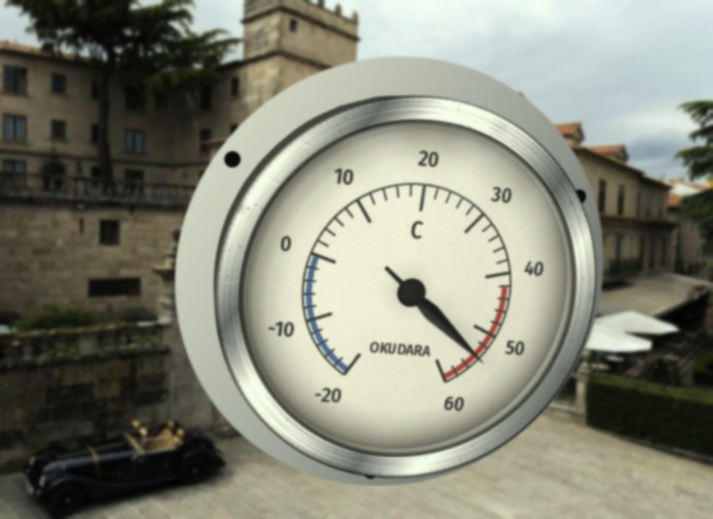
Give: **54** °C
